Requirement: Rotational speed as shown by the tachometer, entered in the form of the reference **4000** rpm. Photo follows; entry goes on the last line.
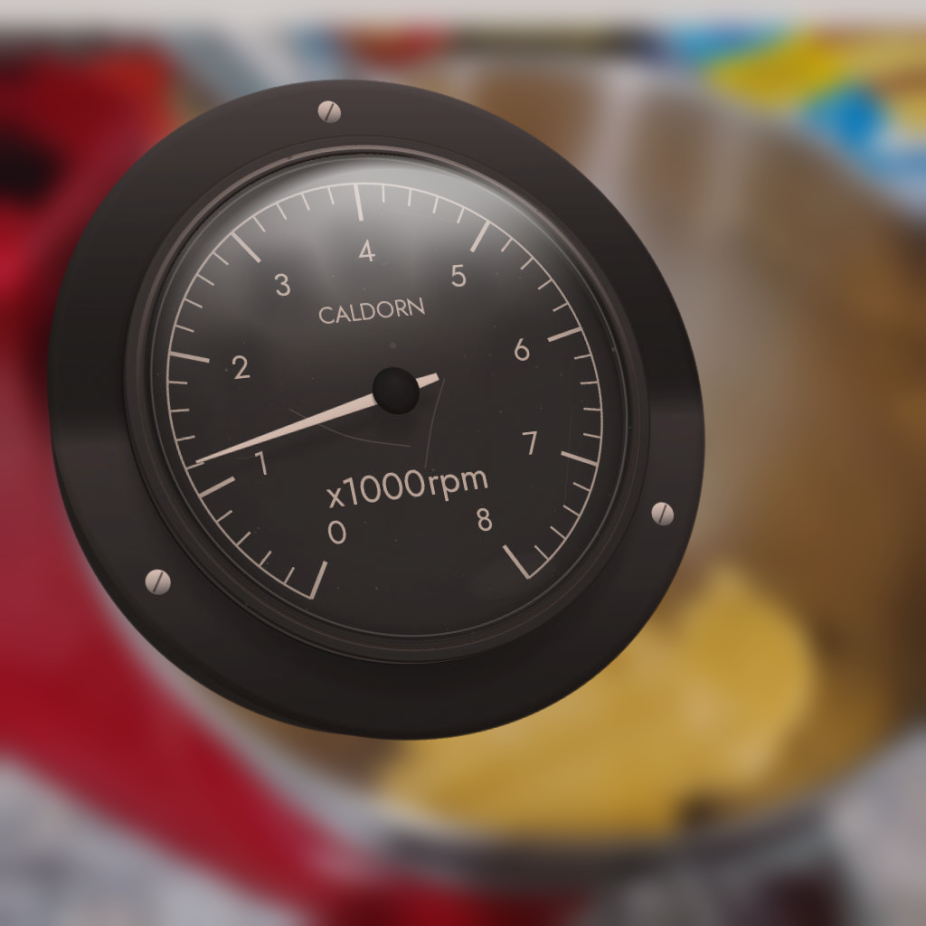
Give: **1200** rpm
